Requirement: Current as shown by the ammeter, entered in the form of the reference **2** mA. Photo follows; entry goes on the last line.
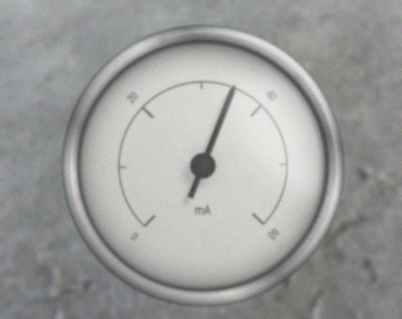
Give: **35** mA
